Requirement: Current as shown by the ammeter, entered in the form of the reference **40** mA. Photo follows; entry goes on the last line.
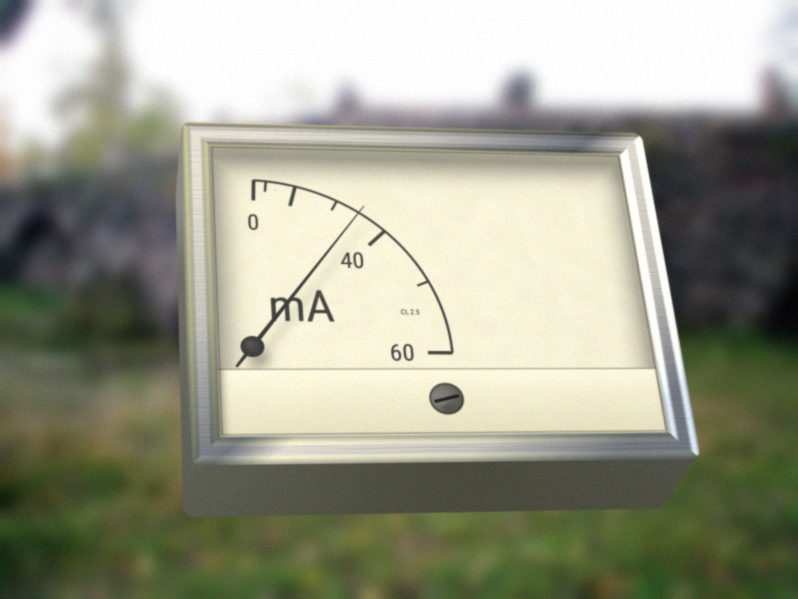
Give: **35** mA
